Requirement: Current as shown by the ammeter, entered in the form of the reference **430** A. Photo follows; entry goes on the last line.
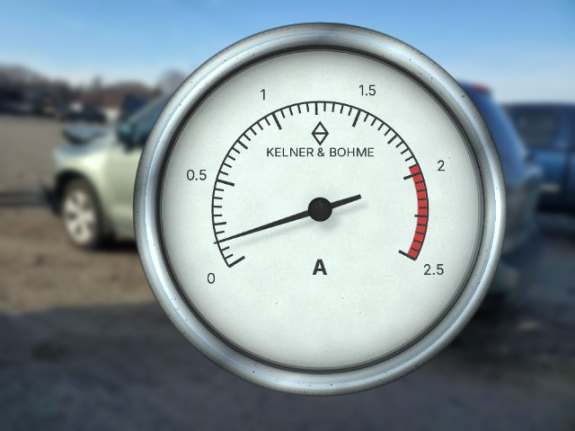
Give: **0.15** A
